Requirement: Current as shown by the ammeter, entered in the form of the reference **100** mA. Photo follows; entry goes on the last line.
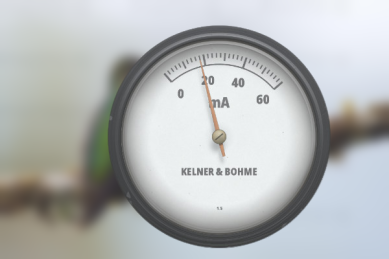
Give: **18** mA
